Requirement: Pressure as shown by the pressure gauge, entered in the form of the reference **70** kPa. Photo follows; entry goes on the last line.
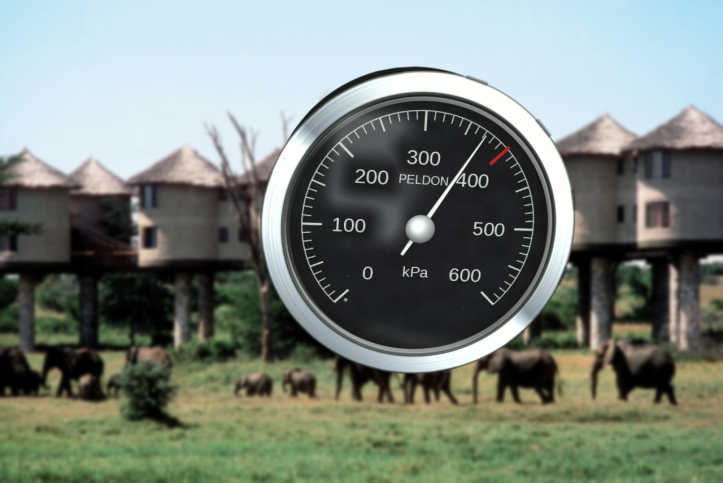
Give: **370** kPa
